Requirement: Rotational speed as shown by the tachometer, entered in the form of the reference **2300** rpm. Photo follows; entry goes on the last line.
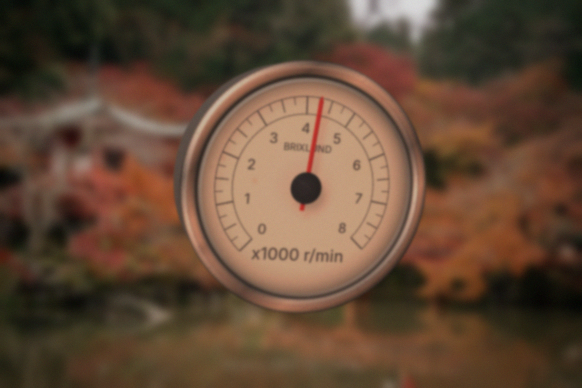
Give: **4250** rpm
